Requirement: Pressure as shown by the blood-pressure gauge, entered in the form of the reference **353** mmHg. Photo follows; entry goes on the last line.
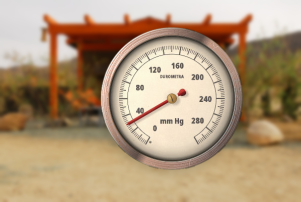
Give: **30** mmHg
